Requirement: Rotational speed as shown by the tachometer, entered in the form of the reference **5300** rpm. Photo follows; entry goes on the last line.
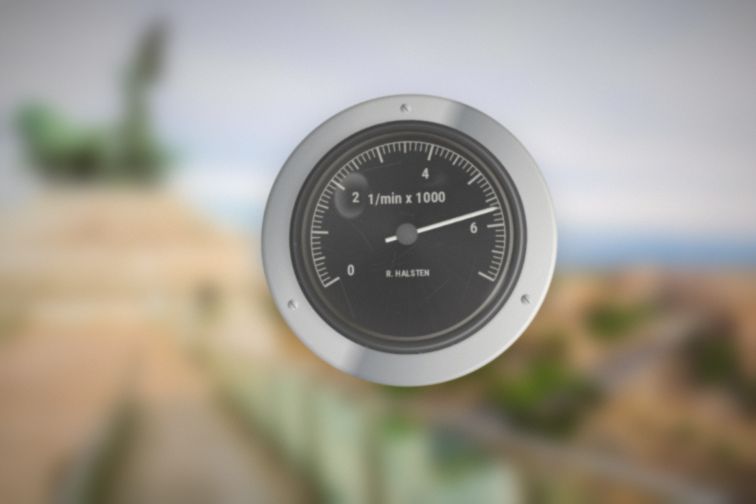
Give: **5700** rpm
